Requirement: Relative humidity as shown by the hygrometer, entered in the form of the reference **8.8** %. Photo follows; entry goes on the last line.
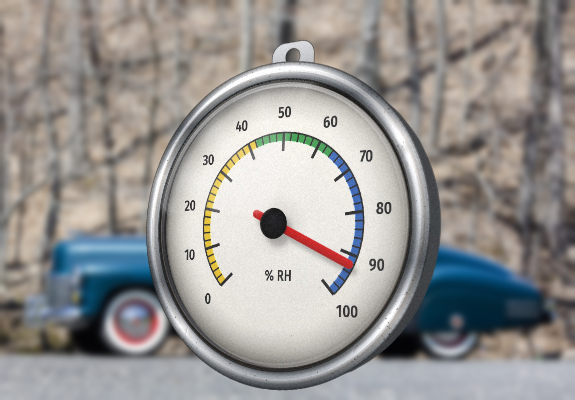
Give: **92** %
